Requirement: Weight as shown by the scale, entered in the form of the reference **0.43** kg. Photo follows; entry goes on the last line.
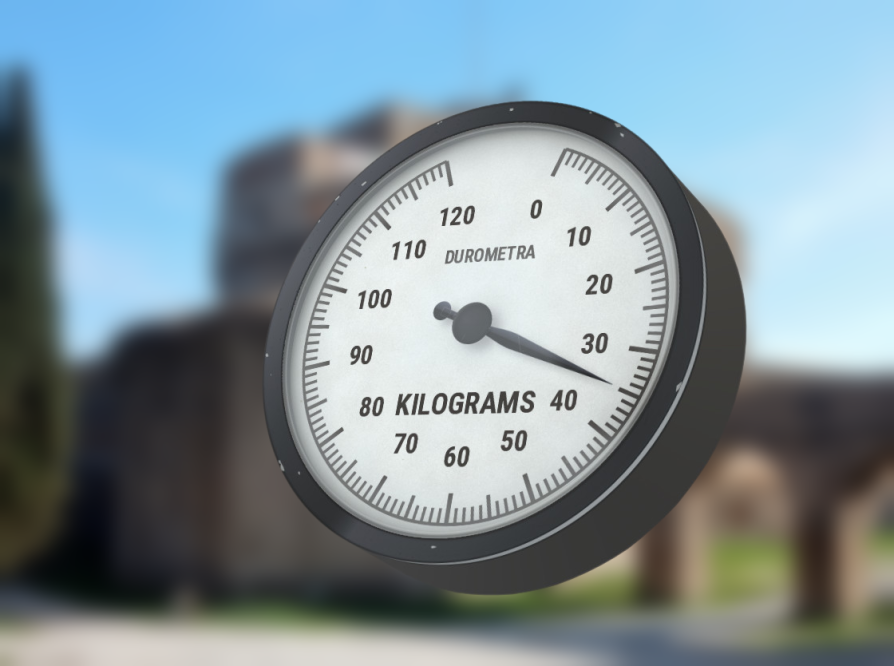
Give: **35** kg
